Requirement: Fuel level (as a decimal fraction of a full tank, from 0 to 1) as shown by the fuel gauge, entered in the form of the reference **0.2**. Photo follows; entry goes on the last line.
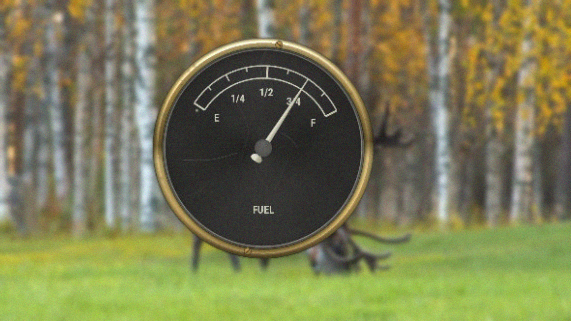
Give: **0.75**
